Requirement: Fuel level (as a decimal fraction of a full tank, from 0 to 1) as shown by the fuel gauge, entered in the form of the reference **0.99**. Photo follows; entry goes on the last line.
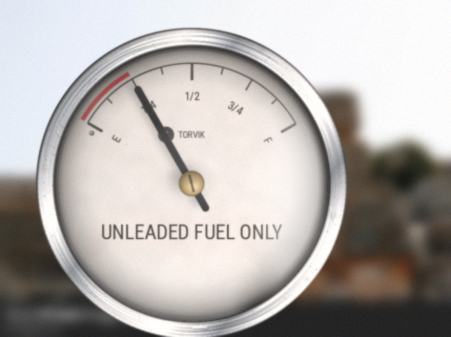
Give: **0.25**
